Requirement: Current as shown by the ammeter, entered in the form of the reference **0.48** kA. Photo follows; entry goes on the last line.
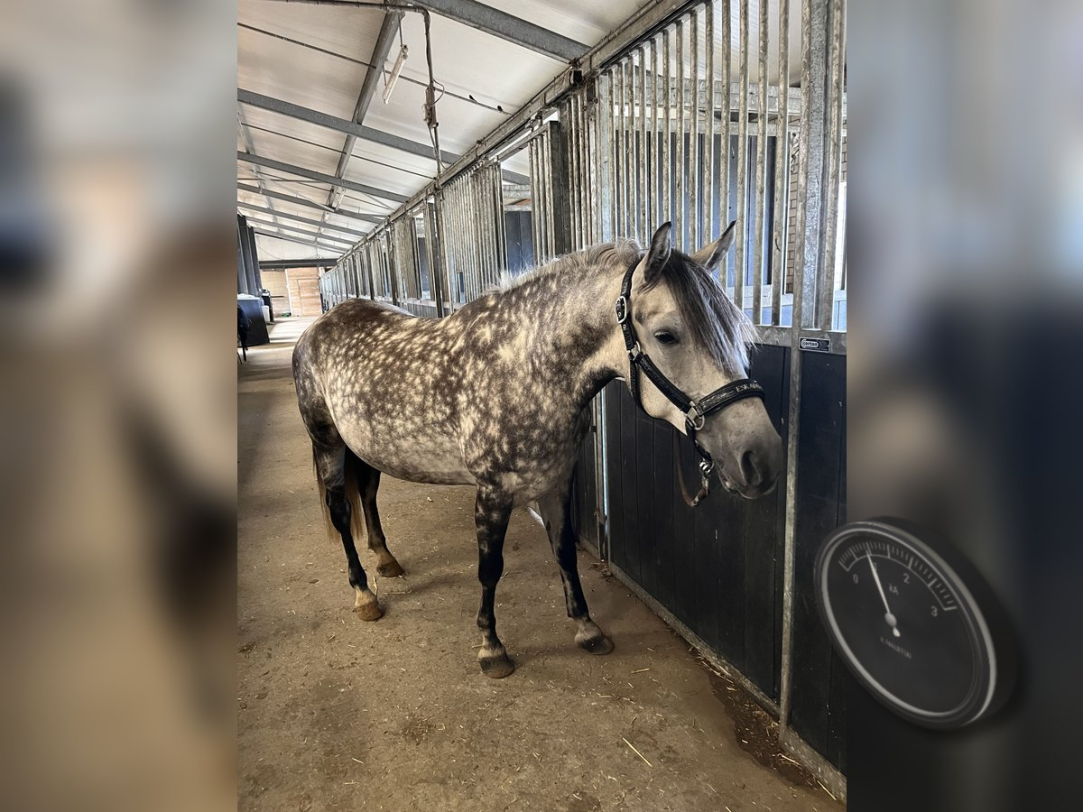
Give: **1** kA
